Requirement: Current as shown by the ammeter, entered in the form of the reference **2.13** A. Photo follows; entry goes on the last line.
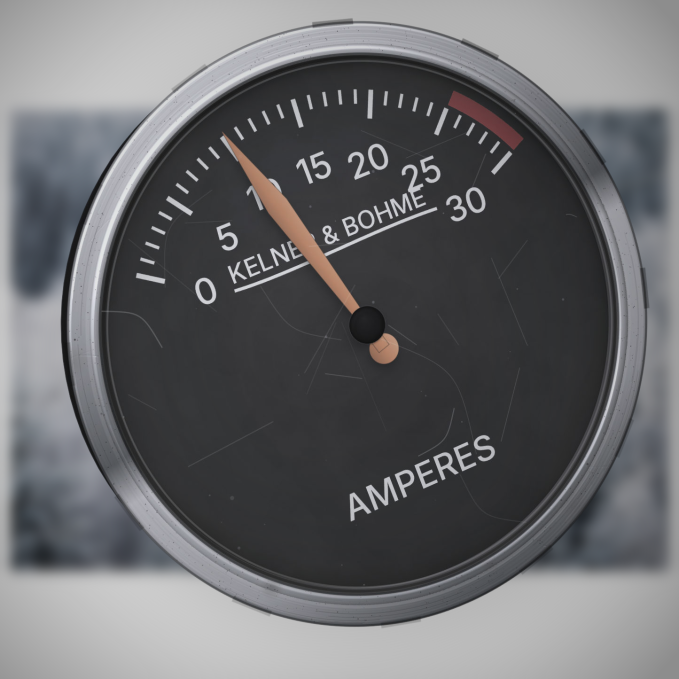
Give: **10** A
